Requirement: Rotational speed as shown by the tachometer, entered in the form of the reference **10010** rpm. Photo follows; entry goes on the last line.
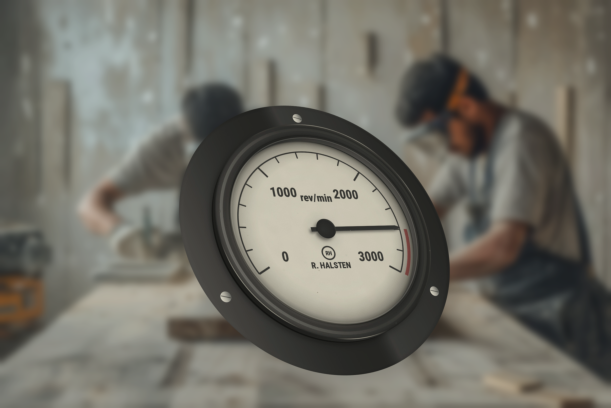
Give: **2600** rpm
